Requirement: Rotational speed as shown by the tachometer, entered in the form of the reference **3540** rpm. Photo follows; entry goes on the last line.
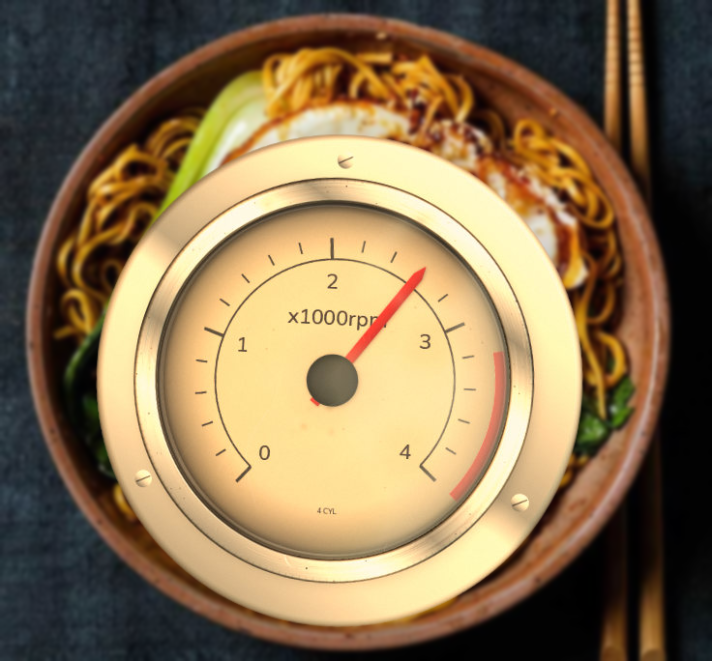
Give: **2600** rpm
